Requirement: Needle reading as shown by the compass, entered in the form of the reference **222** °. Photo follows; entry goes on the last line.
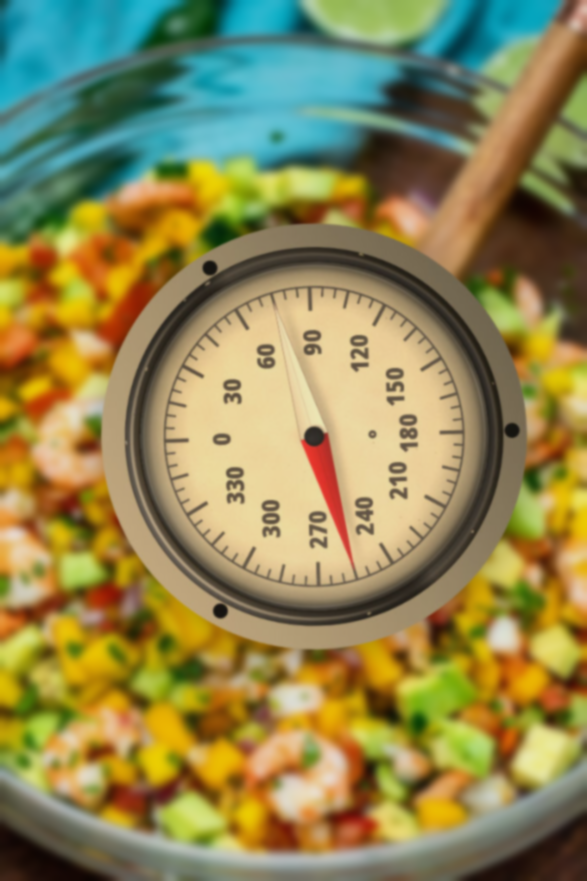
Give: **255** °
